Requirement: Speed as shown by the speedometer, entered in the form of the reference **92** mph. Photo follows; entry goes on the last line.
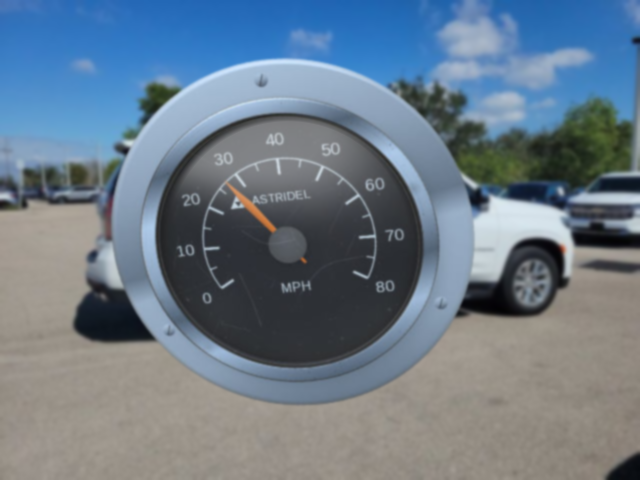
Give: **27.5** mph
